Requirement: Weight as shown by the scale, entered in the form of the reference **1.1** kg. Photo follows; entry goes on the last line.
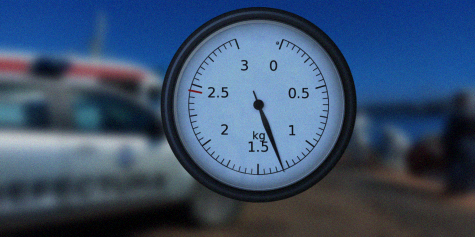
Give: **1.3** kg
